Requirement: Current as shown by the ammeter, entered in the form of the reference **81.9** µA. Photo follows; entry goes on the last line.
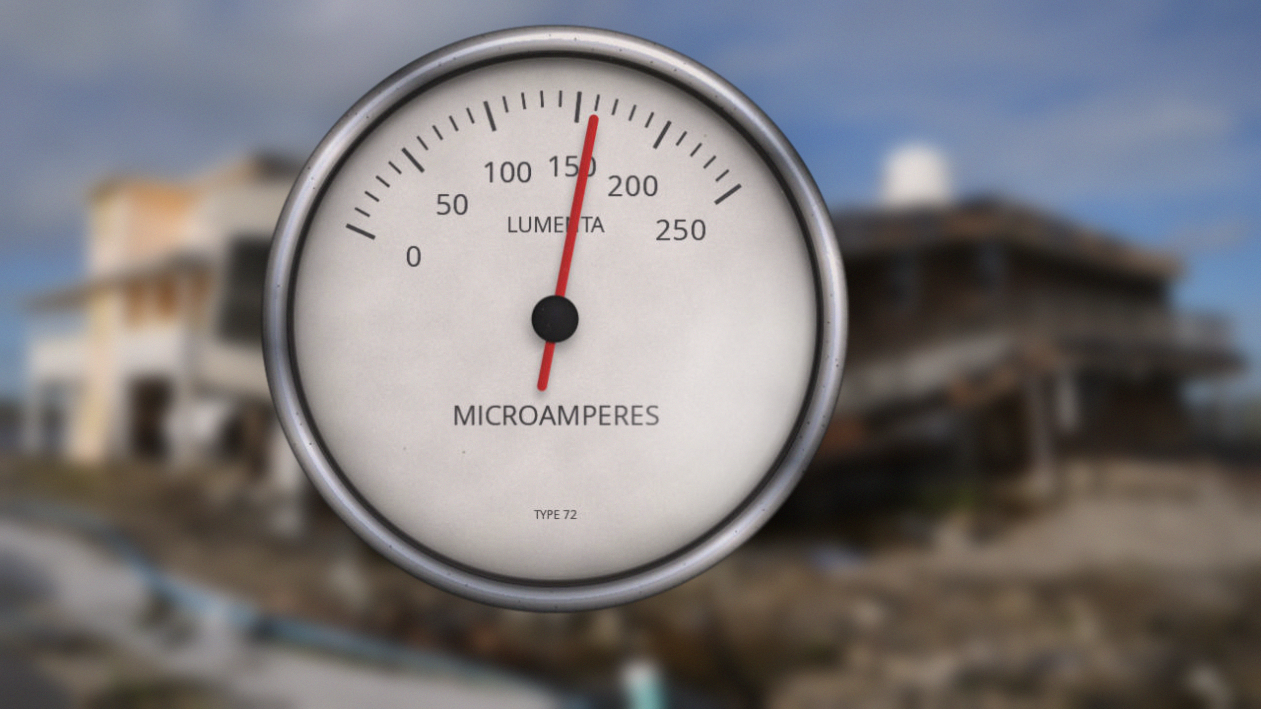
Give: **160** µA
